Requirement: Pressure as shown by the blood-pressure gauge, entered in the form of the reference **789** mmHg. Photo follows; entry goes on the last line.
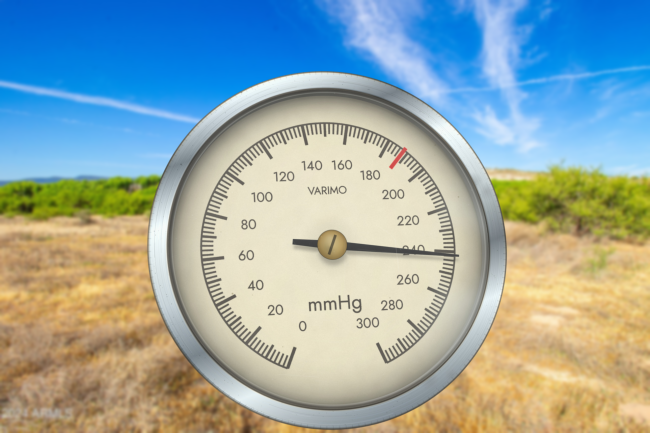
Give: **242** mmHg
